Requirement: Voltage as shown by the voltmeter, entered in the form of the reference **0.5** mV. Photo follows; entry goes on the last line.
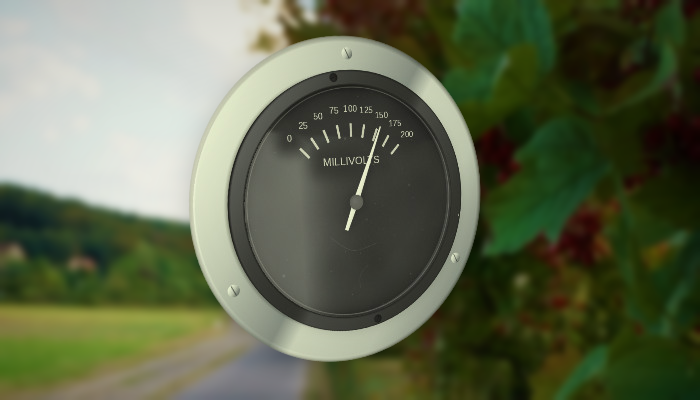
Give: **150** mV
